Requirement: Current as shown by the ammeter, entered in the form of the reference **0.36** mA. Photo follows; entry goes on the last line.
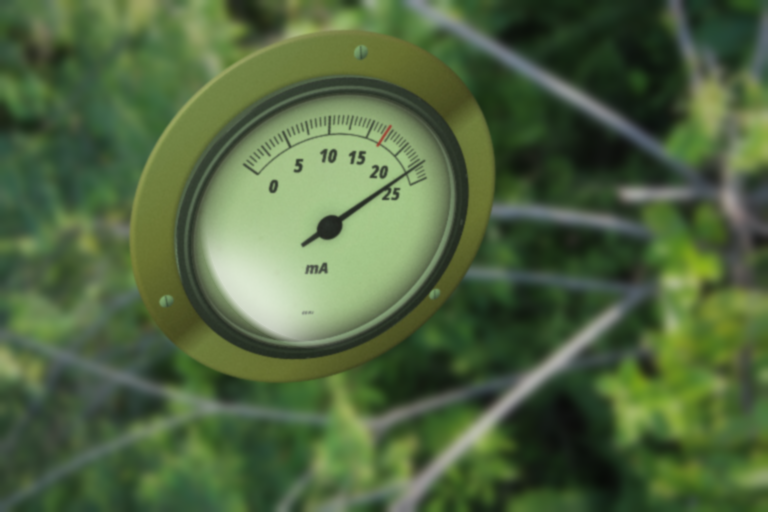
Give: **22.5** mA
